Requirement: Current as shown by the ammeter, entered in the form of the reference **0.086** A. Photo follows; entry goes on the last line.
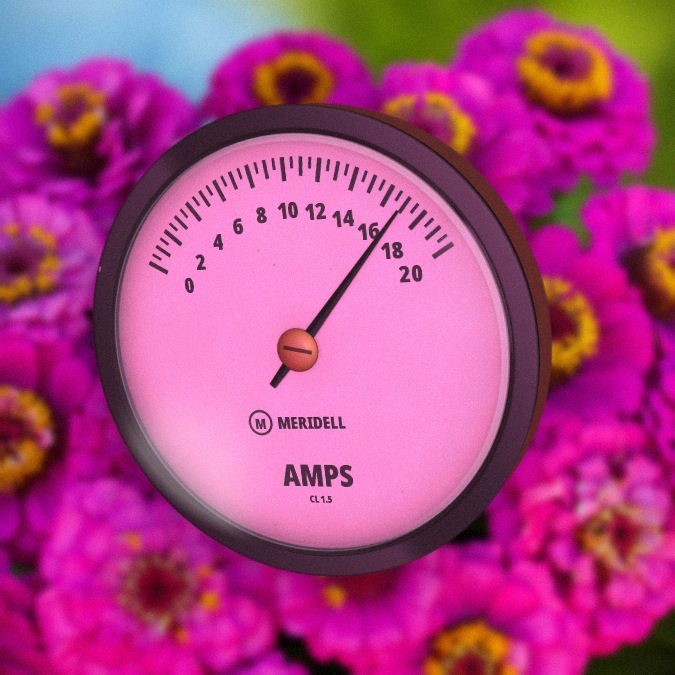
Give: **17** A
